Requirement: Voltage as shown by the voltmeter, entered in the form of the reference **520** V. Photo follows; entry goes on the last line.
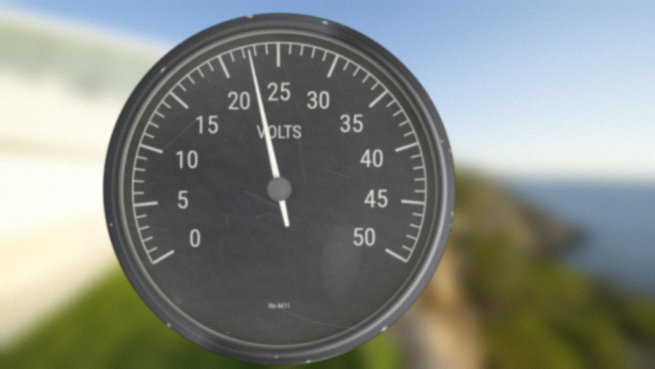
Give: **22.5** V
